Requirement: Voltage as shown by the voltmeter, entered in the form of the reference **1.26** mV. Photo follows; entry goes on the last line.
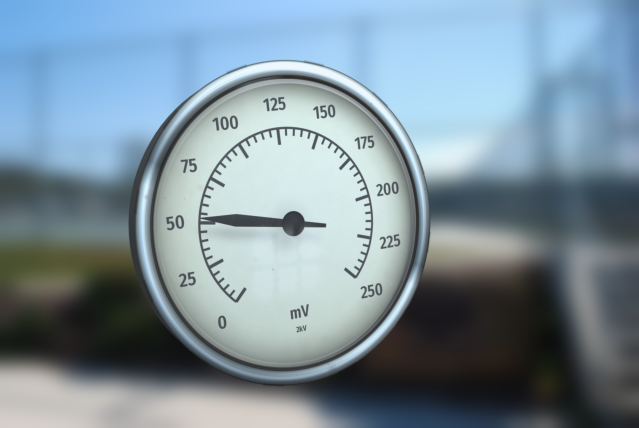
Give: **52.5** mV
